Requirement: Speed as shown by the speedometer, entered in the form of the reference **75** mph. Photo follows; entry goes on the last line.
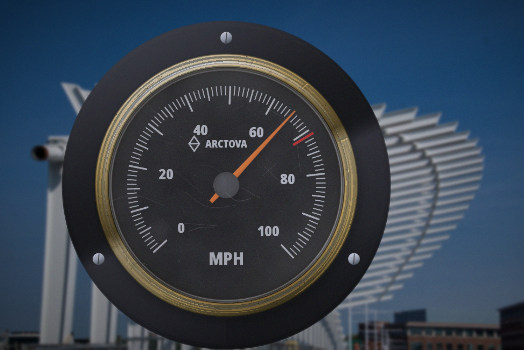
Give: **65** mph
